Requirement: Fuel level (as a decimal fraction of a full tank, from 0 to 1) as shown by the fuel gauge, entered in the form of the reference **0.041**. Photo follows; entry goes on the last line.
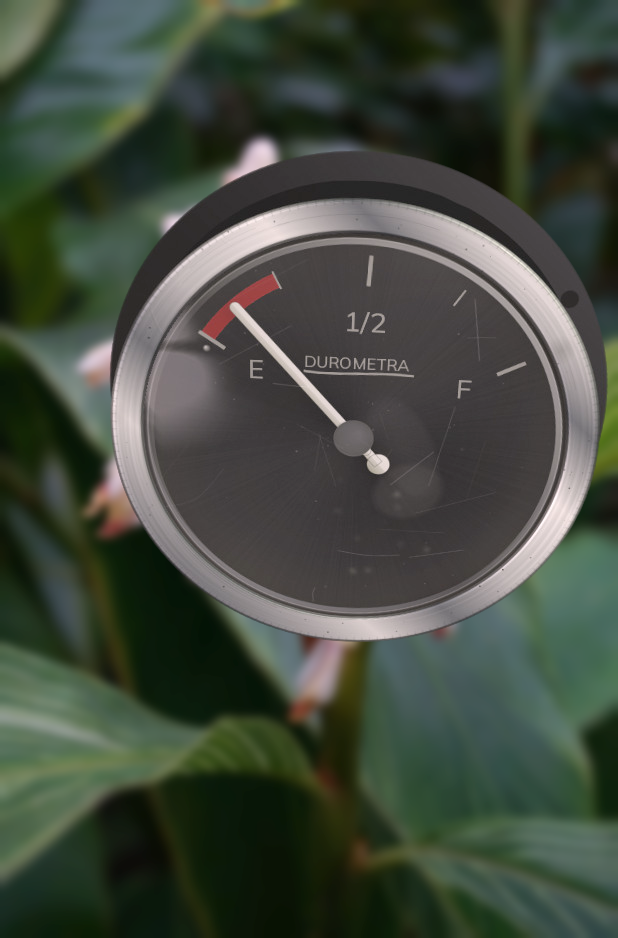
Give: **0.125**
